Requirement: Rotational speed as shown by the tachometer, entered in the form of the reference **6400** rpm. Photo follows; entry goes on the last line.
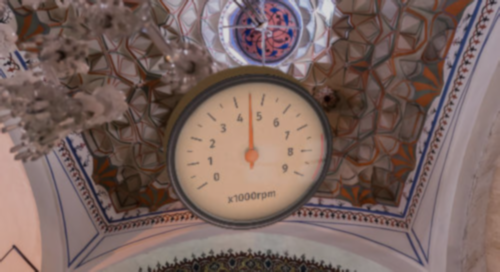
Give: **4500** rpm
